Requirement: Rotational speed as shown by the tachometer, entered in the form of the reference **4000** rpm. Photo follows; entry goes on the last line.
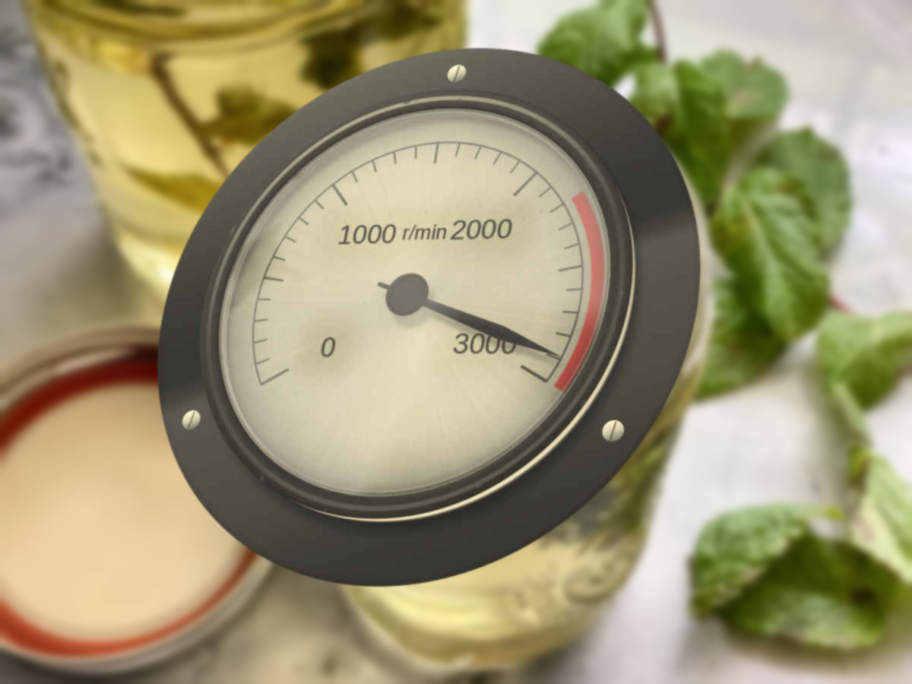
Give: **2900** rpm
